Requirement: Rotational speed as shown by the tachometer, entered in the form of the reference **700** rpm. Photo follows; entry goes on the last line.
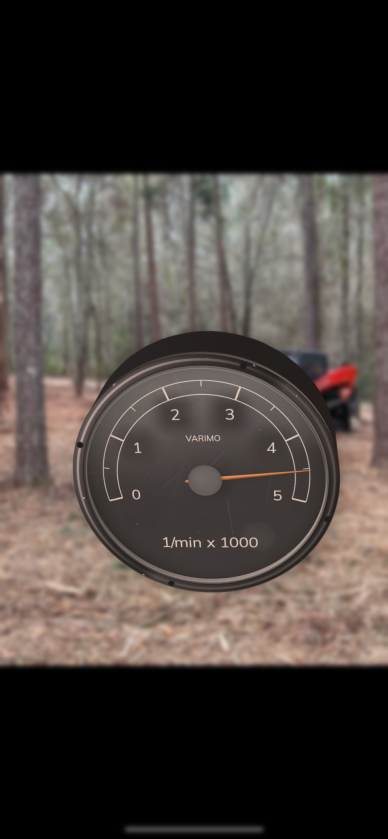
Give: **4500** rpm
